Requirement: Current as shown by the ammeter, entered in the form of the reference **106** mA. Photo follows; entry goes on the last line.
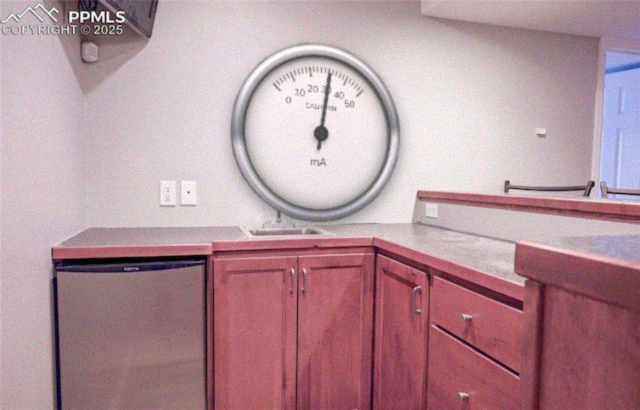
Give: **30** mA
